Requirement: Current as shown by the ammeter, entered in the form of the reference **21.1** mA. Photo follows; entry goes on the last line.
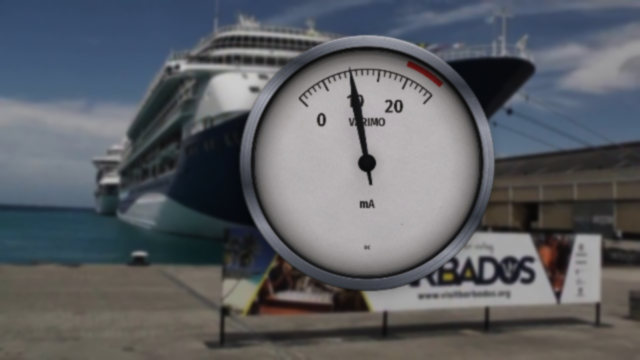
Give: **10** mA
